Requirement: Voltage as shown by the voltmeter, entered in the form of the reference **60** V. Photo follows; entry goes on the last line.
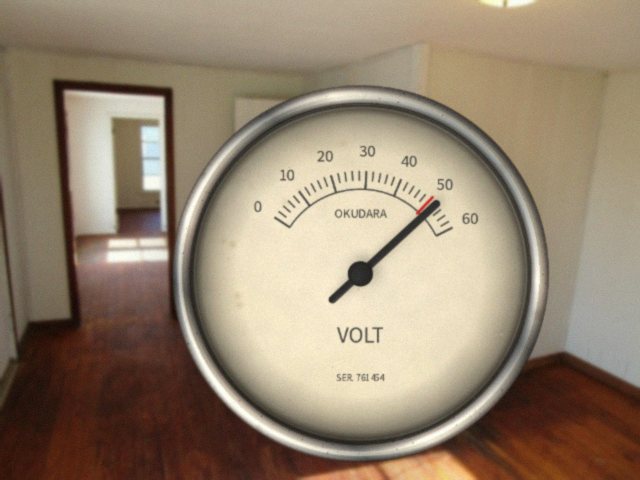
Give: **52** V
